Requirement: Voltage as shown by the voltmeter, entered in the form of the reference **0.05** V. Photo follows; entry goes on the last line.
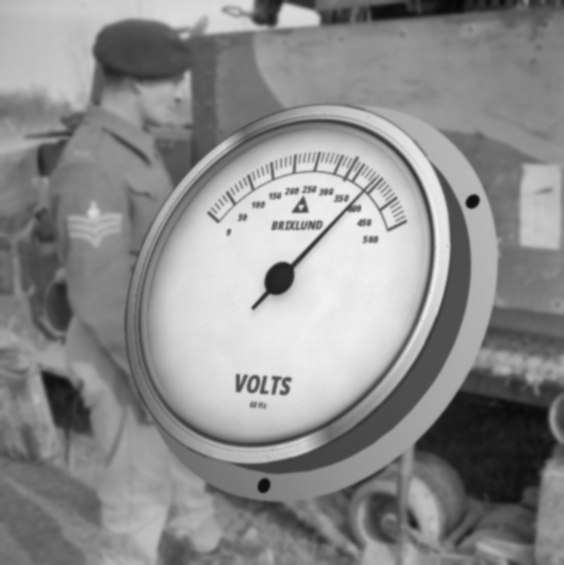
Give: **400** V
